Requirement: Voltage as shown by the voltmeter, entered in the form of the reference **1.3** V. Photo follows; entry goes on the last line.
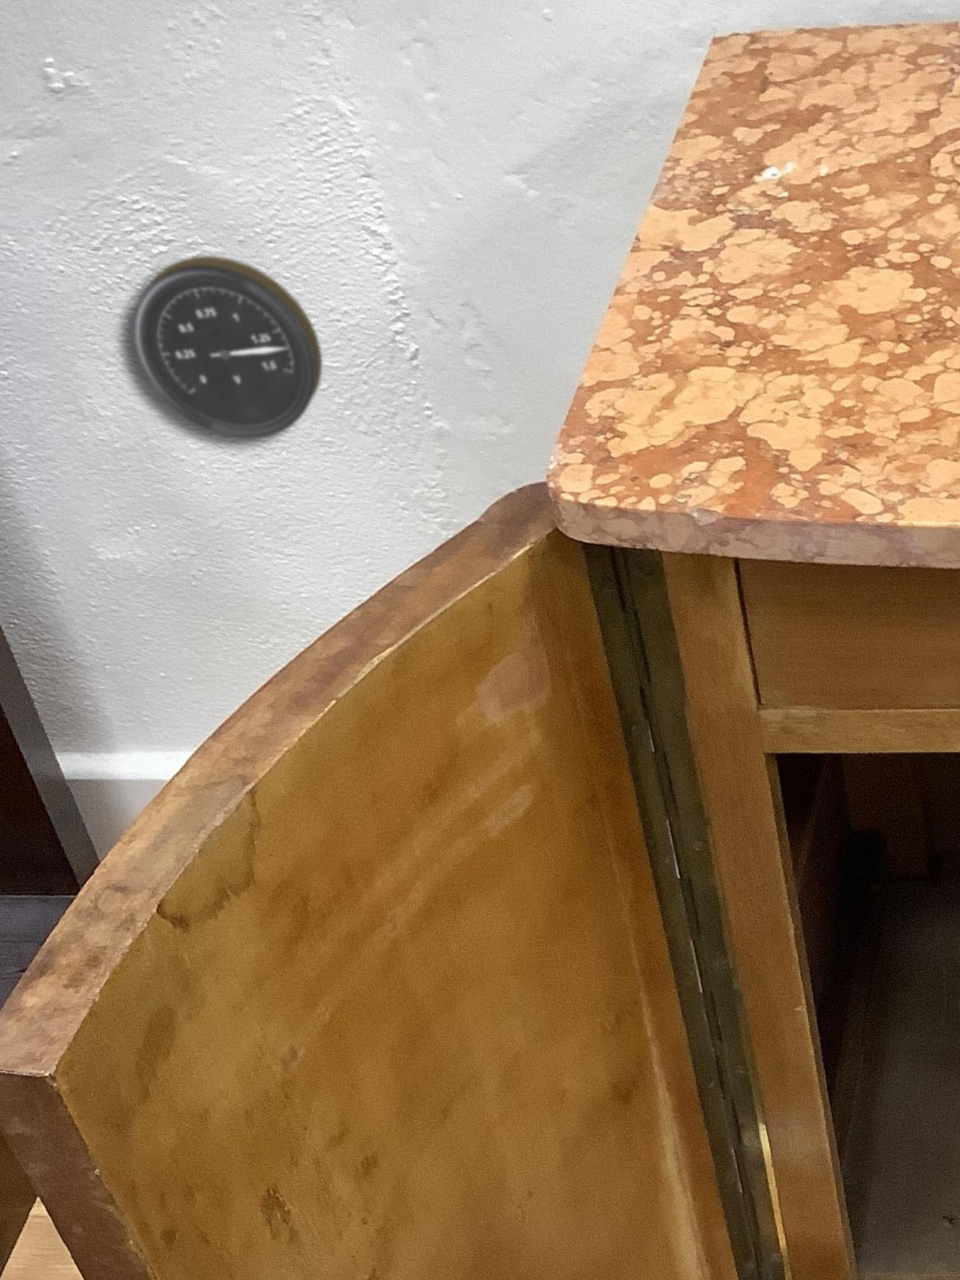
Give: **1.35** V
